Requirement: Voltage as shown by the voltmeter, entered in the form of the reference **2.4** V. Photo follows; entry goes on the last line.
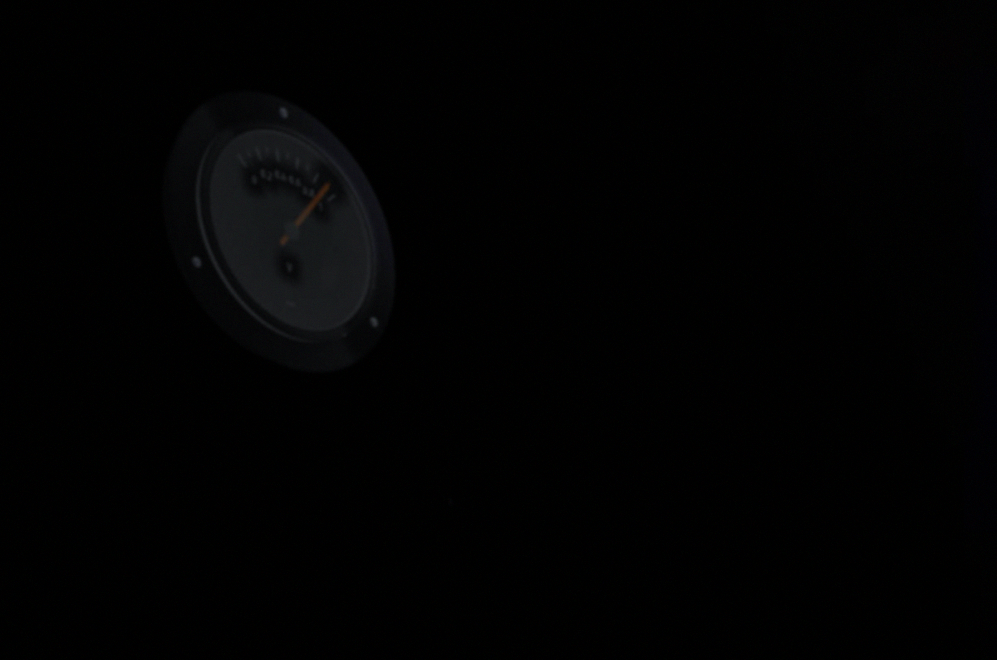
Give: **0.9** V
